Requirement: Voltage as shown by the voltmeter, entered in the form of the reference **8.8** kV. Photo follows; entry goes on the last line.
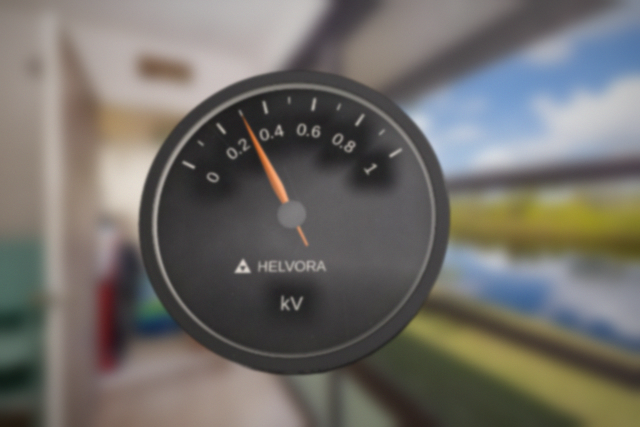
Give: **0.3** kV
